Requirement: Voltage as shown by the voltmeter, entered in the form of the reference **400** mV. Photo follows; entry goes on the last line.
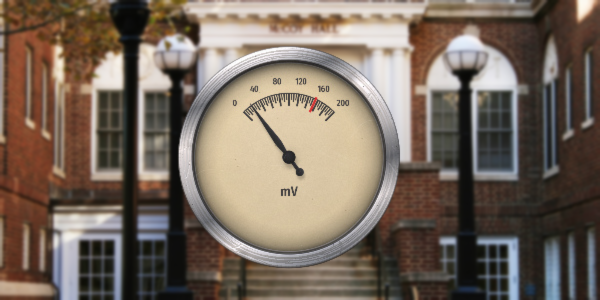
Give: **20** mV
